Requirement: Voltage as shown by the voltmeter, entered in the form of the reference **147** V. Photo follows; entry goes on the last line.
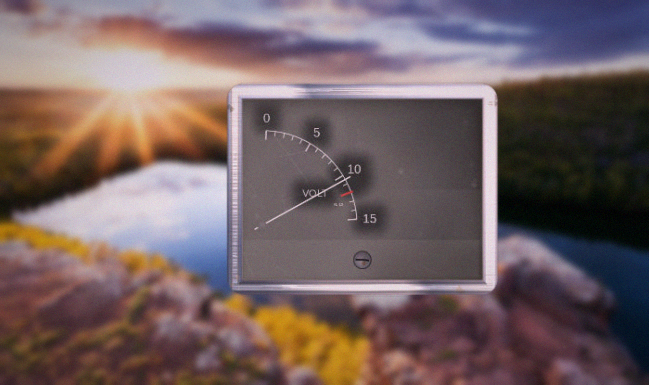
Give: **10.5** V
